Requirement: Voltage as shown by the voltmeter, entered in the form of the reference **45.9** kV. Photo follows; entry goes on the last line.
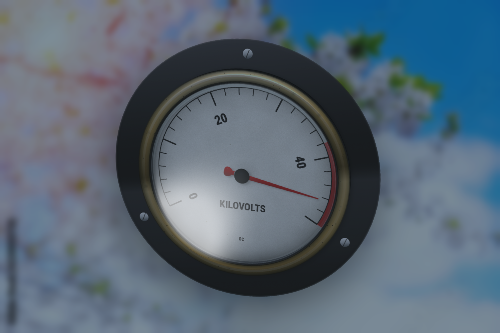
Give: **46** kV
